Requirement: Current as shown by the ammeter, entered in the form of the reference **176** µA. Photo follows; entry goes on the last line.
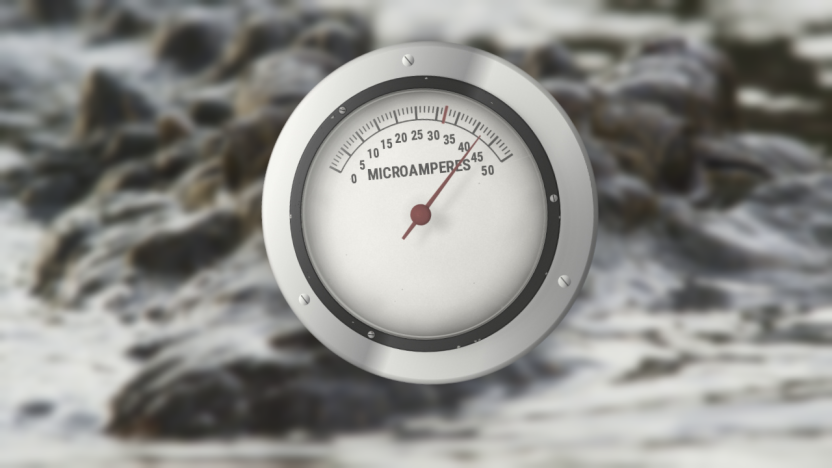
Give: **42** µA
